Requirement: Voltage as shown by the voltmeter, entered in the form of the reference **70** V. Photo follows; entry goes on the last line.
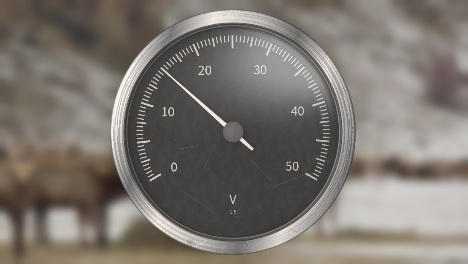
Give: **15** V
